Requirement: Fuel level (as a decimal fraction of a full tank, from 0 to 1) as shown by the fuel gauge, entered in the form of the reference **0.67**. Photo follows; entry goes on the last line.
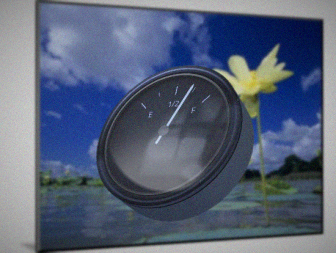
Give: **0.75**
